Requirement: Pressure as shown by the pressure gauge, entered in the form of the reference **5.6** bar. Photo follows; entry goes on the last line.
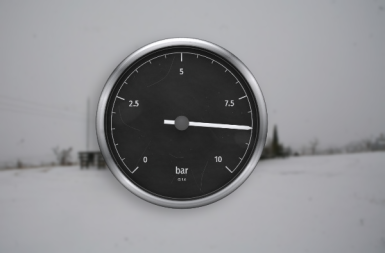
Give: **8.5** bar
